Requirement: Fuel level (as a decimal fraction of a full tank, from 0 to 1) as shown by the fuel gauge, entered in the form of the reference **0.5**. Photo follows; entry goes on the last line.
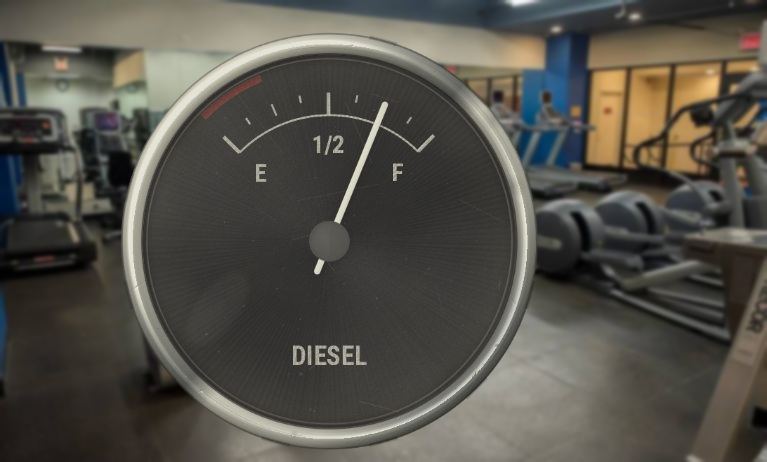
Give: **0.75**
